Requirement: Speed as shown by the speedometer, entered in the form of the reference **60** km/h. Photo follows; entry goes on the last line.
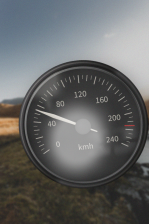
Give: **55** km/h
